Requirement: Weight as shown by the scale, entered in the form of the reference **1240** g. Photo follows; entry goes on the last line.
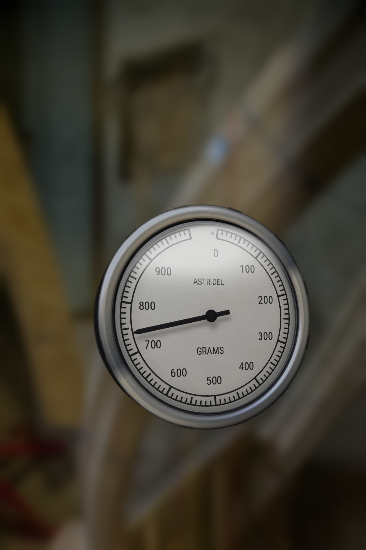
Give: **740** g
